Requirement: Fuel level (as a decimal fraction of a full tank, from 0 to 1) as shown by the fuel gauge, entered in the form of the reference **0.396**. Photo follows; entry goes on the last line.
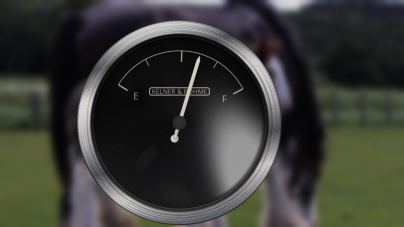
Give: **0.625**
